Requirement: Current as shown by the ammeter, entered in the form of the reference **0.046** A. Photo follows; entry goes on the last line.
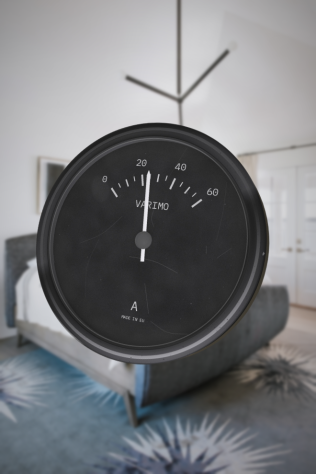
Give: **25** A
